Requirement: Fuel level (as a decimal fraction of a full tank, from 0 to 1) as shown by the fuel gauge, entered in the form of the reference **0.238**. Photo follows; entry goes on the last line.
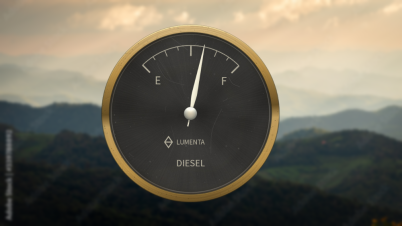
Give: **0.625**
